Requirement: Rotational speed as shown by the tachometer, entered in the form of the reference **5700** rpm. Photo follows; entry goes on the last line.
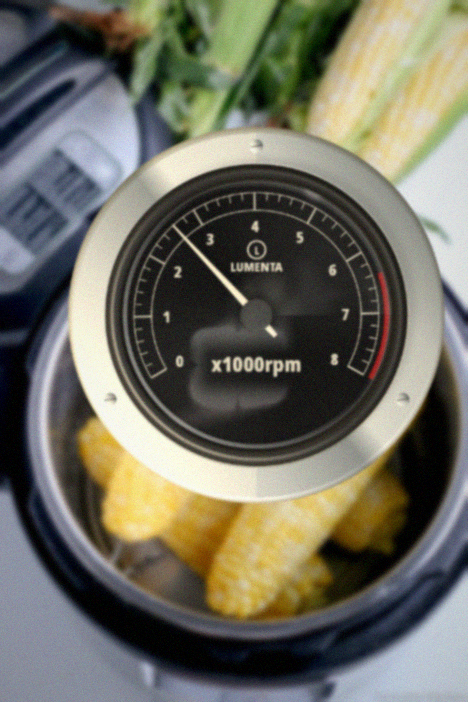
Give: **2600** rpm
